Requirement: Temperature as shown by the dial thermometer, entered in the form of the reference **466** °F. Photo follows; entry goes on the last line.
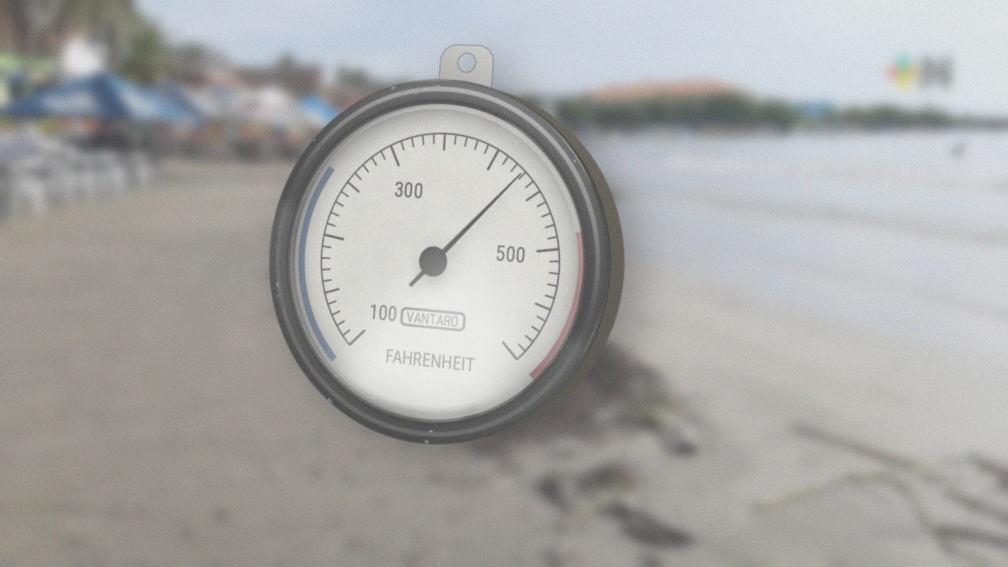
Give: **430** °F
